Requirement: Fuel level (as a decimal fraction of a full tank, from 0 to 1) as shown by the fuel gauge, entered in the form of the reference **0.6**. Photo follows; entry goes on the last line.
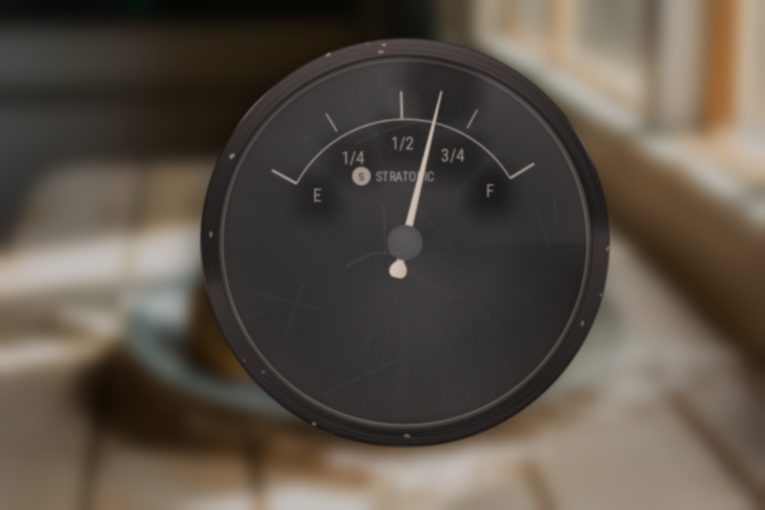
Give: **0.625**
